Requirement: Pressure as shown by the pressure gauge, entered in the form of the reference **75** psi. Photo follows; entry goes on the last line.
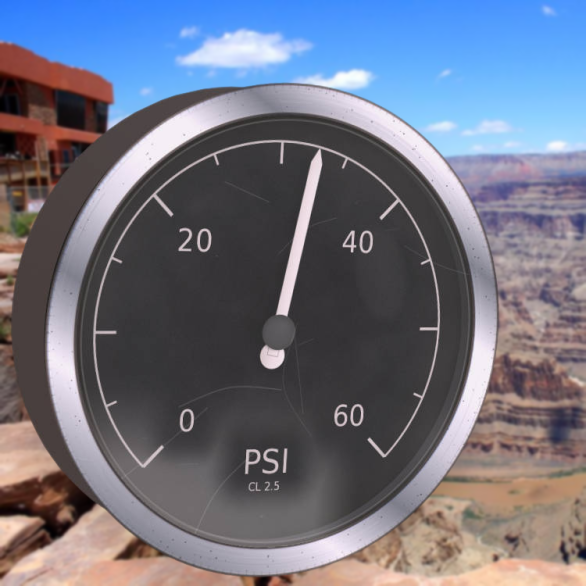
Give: **32.5** psi
